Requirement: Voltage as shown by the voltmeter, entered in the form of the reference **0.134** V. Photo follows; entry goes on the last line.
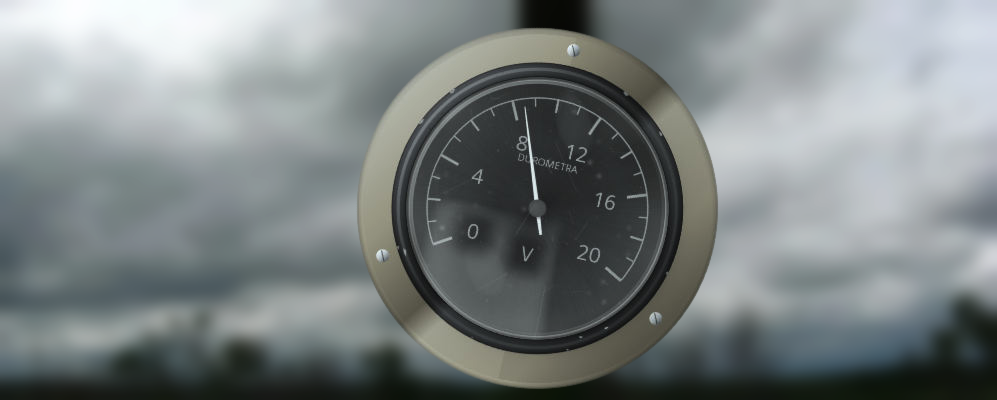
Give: **8.5** V
